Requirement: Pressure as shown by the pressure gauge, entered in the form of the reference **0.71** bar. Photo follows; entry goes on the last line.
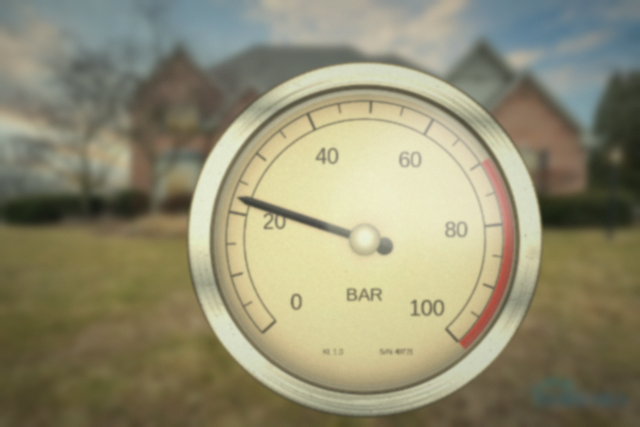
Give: **22.5** bar
